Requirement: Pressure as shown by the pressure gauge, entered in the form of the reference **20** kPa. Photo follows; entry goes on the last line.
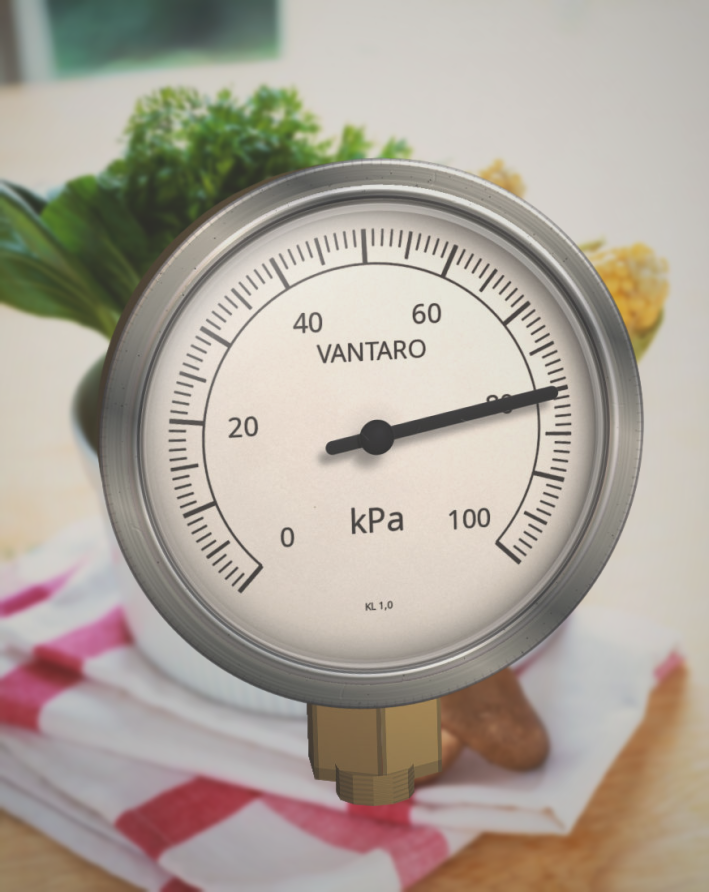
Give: **80** kPa
